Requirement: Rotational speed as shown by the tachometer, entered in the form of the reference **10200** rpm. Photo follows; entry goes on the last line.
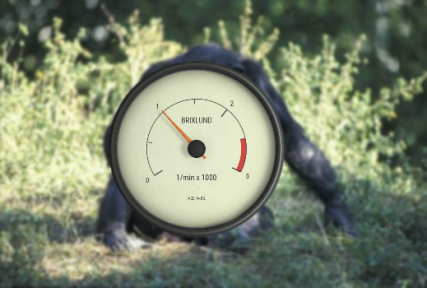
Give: **1000** rpm
